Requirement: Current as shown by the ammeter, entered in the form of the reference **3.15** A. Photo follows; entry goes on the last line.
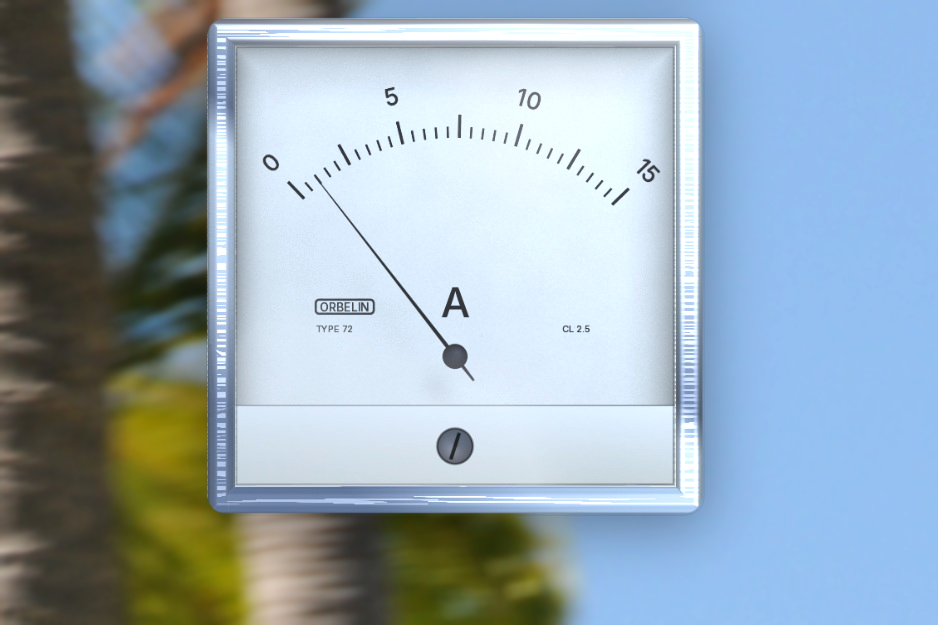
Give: **1** A
